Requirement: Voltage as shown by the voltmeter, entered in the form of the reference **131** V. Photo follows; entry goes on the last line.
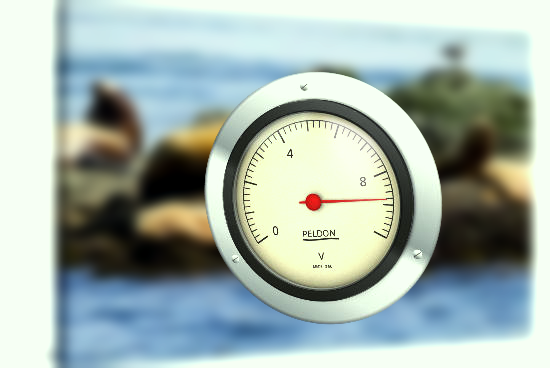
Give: **8.8** V
